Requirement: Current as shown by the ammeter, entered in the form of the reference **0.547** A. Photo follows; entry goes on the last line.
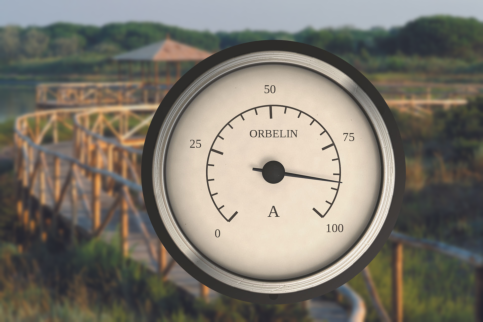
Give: **87.5** A
